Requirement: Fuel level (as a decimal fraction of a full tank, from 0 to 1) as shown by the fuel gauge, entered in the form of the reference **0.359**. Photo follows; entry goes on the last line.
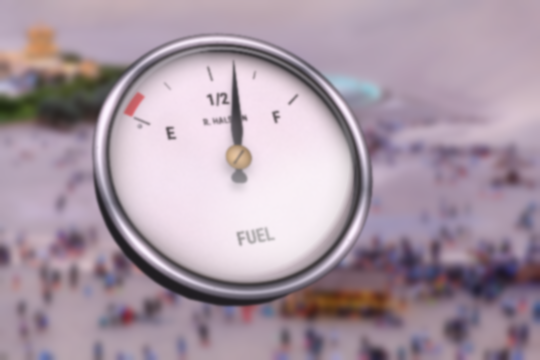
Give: **0.625**
